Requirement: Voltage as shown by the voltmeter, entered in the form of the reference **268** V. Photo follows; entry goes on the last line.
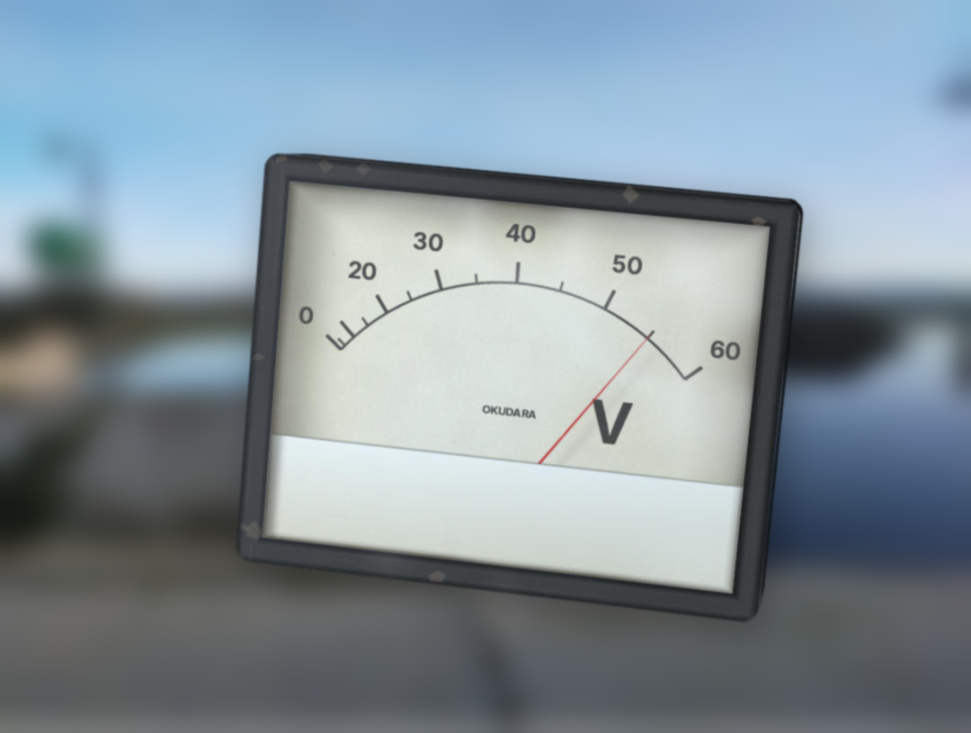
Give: **55** V
